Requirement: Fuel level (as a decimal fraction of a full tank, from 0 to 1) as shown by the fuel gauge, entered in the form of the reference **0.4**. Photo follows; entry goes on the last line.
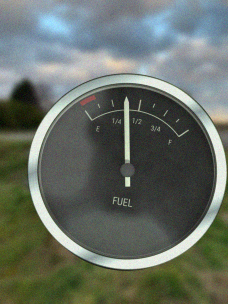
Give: **0.375**
